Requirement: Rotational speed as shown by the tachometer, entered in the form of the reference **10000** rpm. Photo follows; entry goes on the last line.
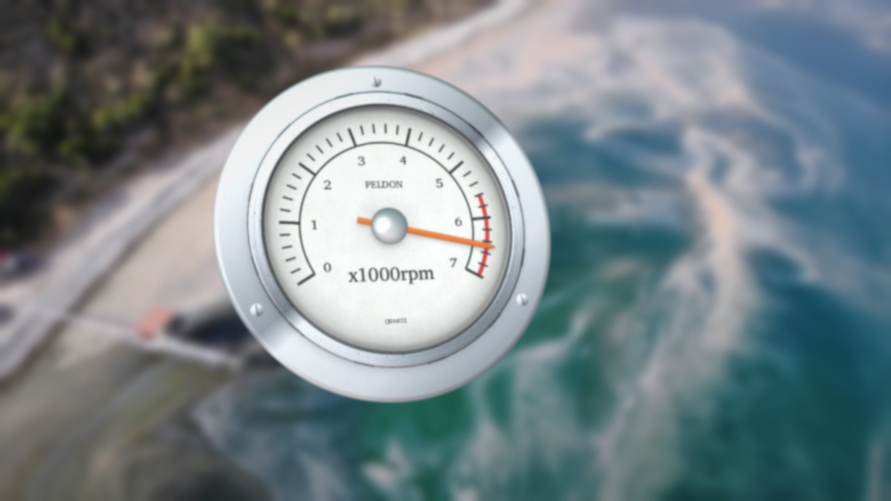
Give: **6500** rpm
